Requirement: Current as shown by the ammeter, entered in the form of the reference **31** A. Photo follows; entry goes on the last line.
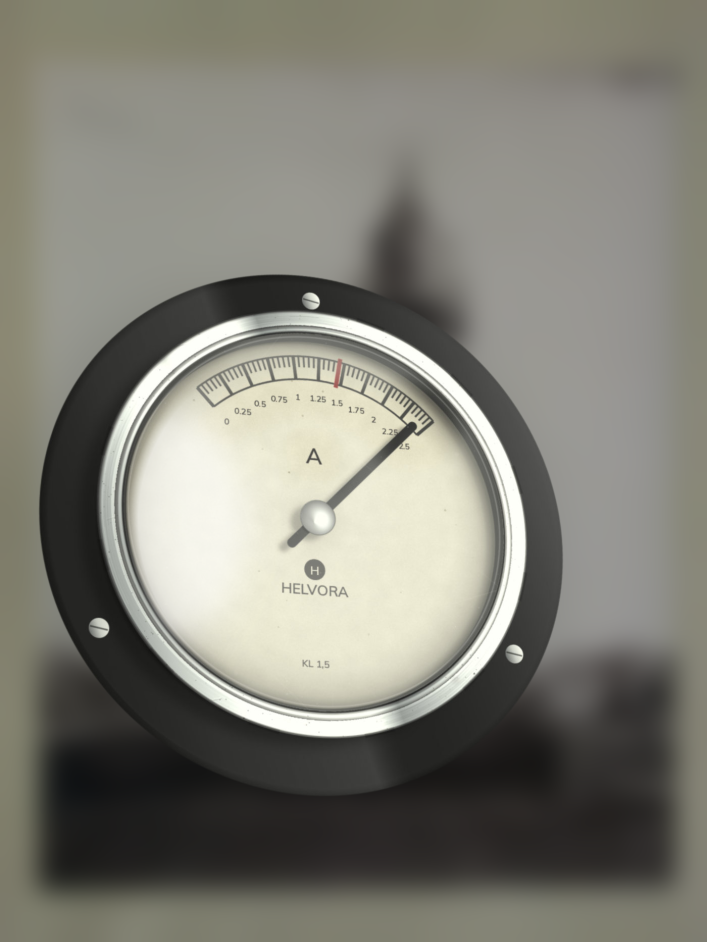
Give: **2.4** A
